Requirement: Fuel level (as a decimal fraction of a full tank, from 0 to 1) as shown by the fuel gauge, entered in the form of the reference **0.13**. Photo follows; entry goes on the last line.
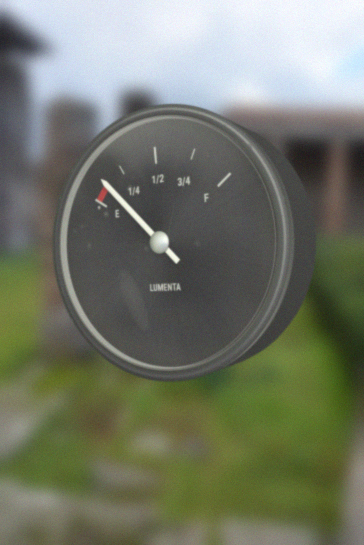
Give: **0.125**
